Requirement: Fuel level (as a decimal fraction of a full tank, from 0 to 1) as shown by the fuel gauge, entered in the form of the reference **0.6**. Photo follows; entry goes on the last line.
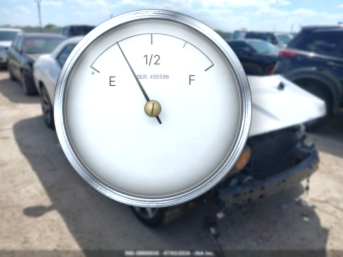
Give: **0.25**
